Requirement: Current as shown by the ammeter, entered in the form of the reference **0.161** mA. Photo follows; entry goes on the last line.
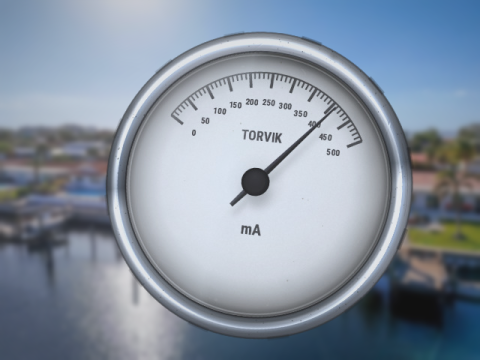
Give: **410** mA
